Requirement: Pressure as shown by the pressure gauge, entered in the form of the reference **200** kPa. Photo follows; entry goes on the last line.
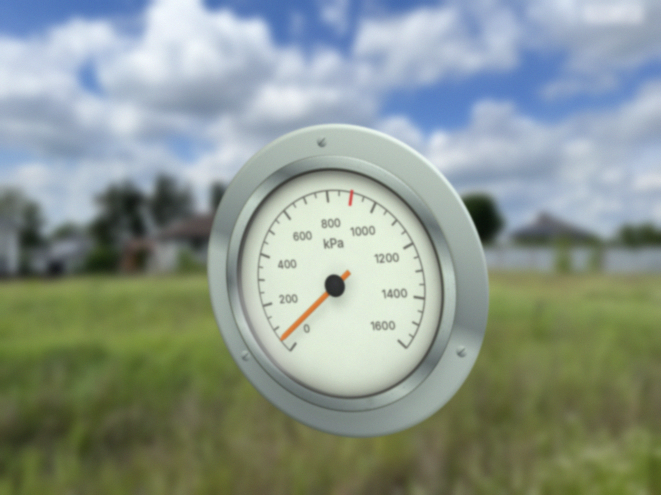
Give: **50** kPa
